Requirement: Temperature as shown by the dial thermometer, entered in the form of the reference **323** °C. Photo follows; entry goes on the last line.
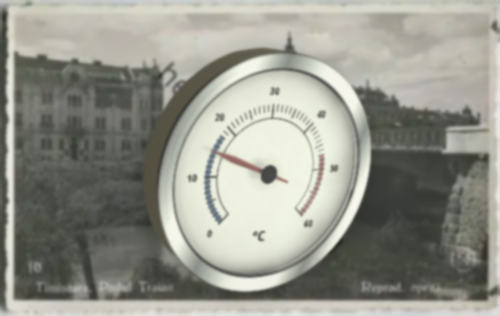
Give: **15** °C
